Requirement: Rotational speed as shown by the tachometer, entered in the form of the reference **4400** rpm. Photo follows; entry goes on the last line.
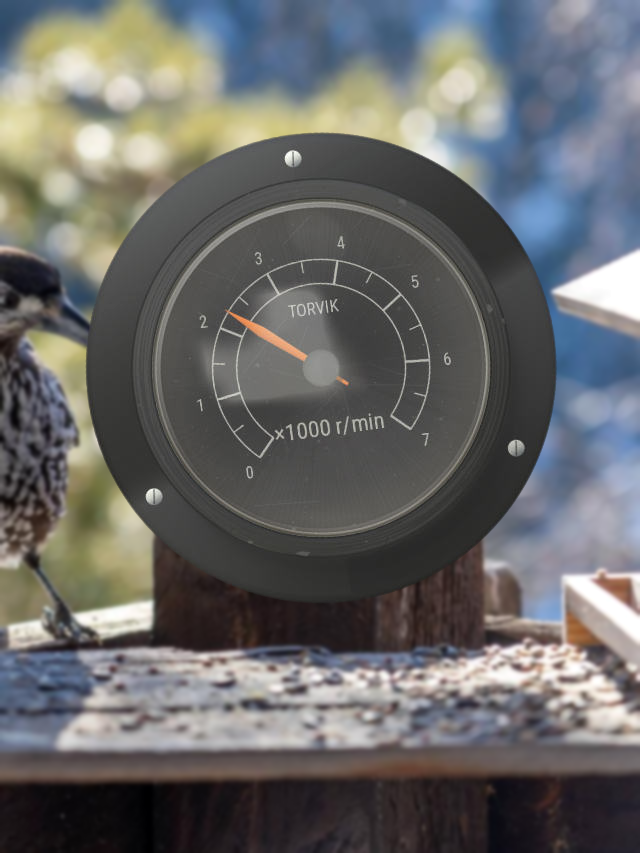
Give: **2250** rpm
